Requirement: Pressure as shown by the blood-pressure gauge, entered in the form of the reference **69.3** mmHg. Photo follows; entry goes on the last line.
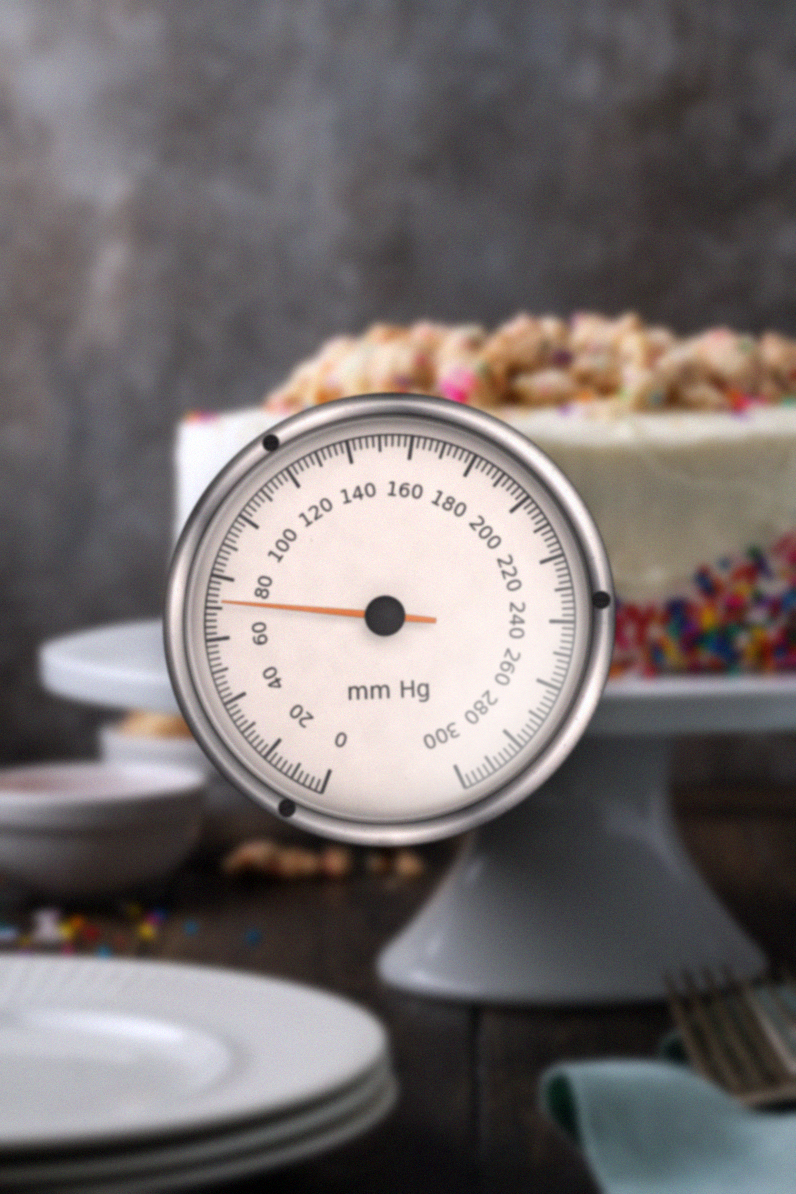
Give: **72** mmHg
